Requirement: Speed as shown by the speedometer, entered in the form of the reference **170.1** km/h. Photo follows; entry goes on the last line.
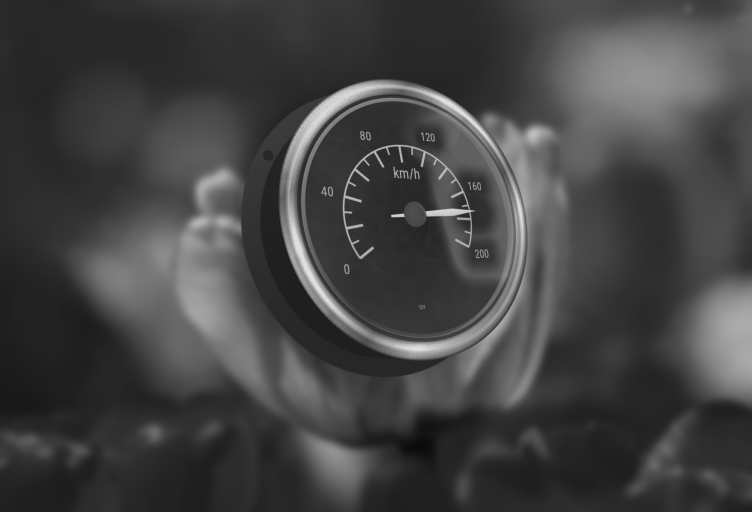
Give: **175** km/h
